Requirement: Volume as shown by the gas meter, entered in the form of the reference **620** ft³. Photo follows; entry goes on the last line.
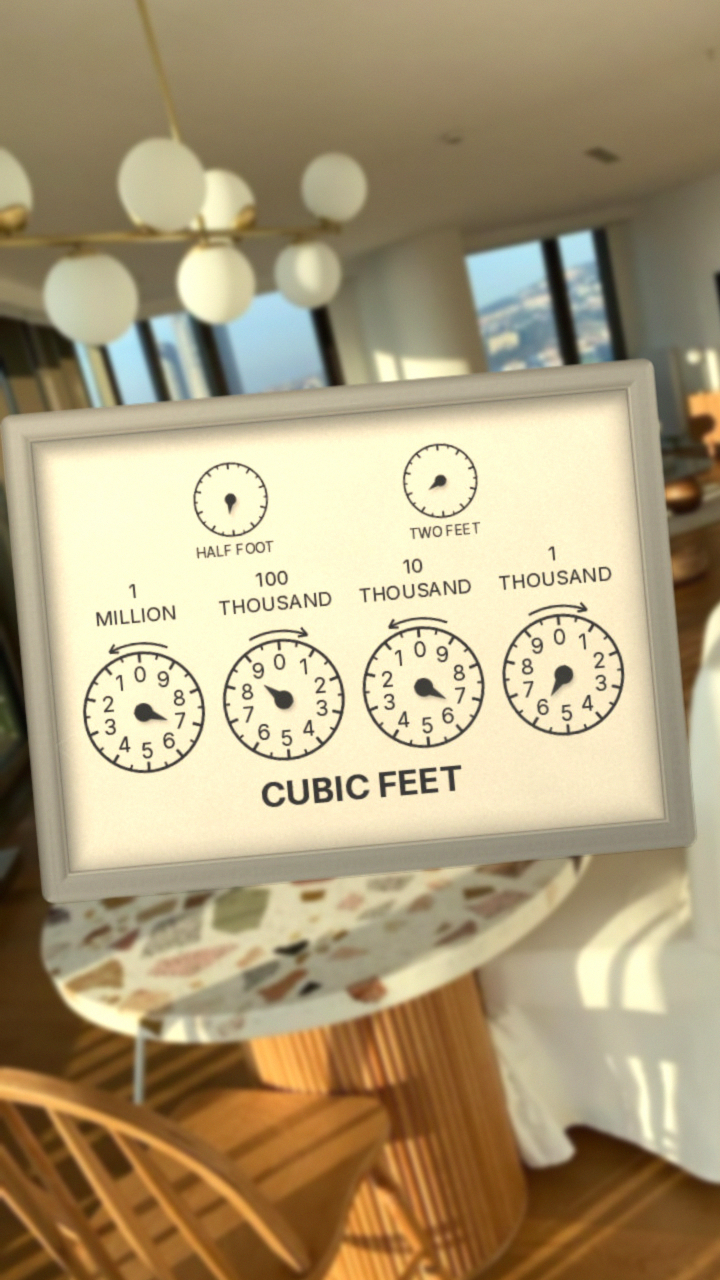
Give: **686600** ft³
